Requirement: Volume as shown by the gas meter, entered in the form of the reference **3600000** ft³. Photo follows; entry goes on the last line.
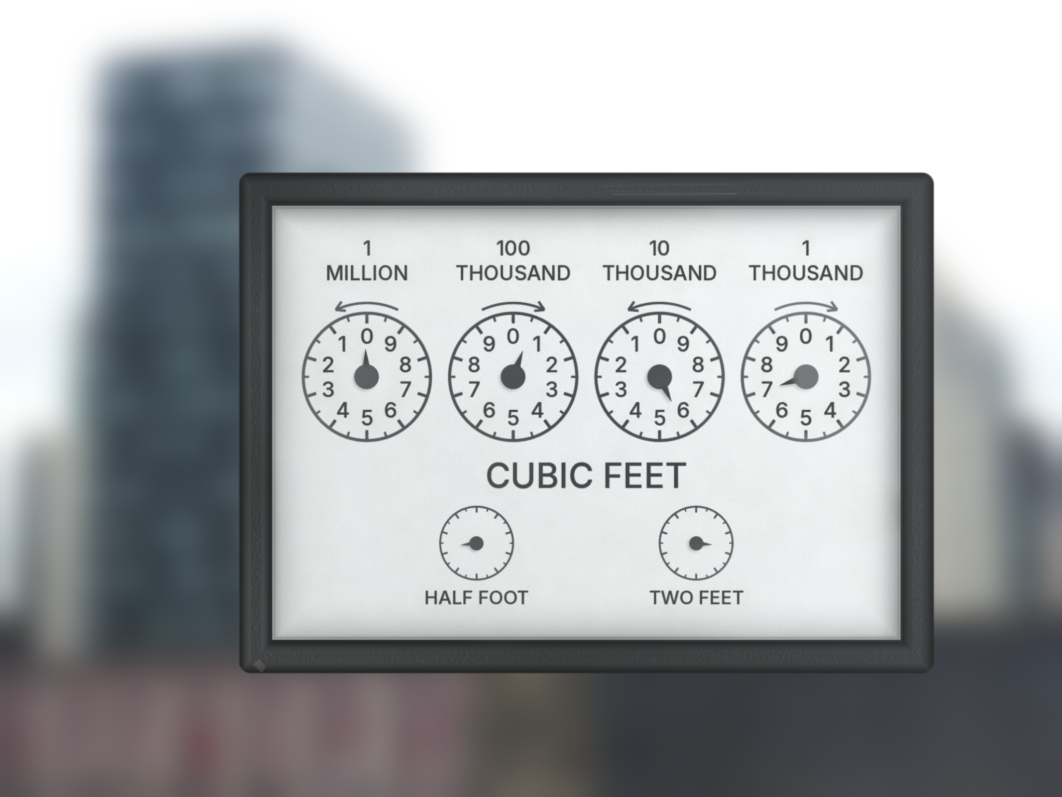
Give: **5700** ft³
